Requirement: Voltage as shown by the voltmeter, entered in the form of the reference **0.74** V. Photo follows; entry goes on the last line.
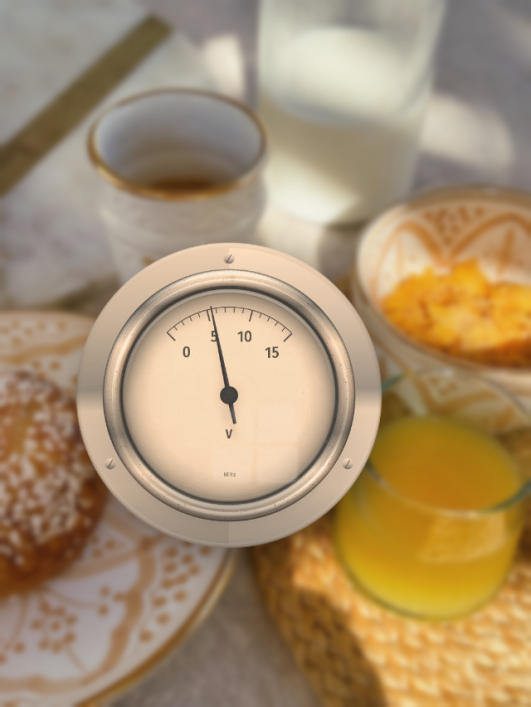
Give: **5.5** V
